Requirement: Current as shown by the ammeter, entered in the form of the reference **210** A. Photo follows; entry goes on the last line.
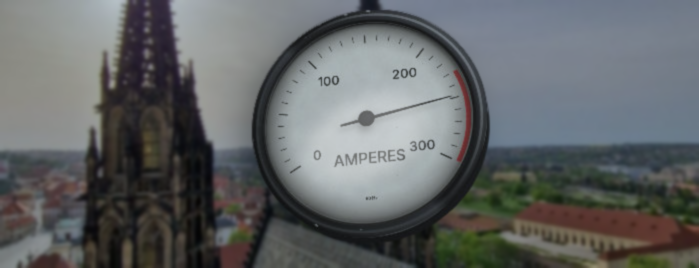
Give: **250** A
